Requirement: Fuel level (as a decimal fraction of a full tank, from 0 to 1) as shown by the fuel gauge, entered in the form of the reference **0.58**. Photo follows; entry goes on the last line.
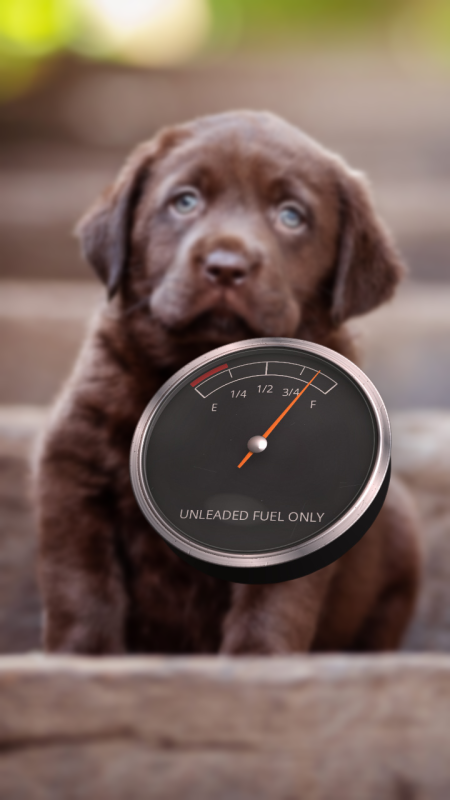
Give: **0.875**
